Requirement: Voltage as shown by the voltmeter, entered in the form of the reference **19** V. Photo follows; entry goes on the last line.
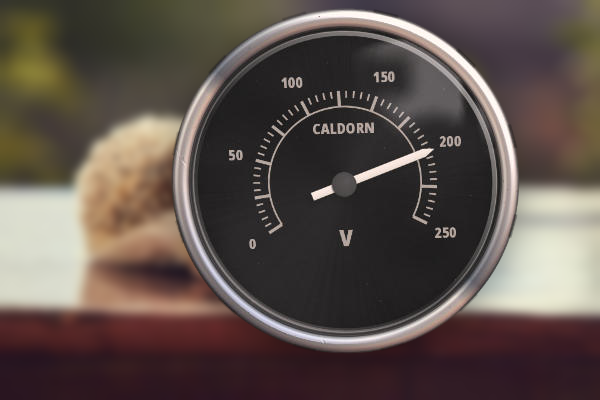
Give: **200** V
